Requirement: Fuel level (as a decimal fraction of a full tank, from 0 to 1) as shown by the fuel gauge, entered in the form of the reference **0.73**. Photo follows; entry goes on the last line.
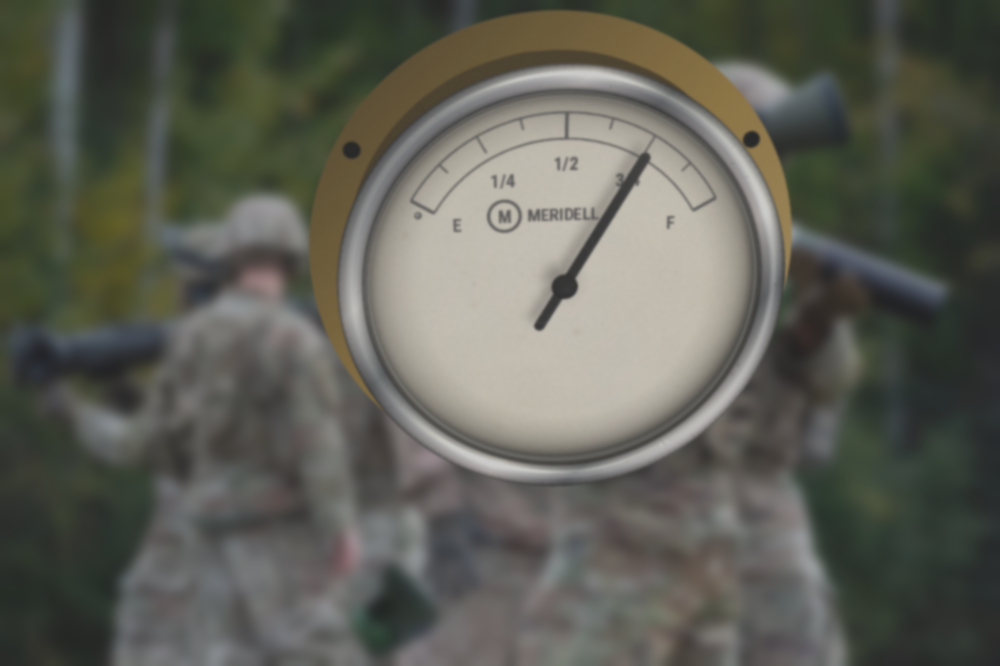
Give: **0.75**
